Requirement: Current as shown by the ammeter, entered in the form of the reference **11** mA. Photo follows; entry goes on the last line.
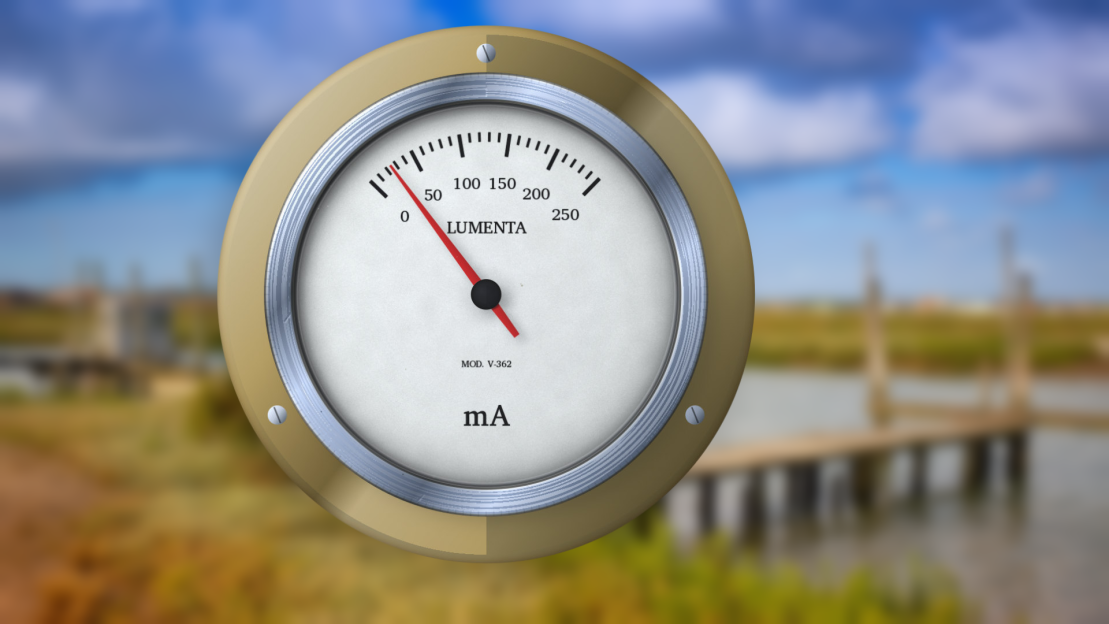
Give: **25** mA
